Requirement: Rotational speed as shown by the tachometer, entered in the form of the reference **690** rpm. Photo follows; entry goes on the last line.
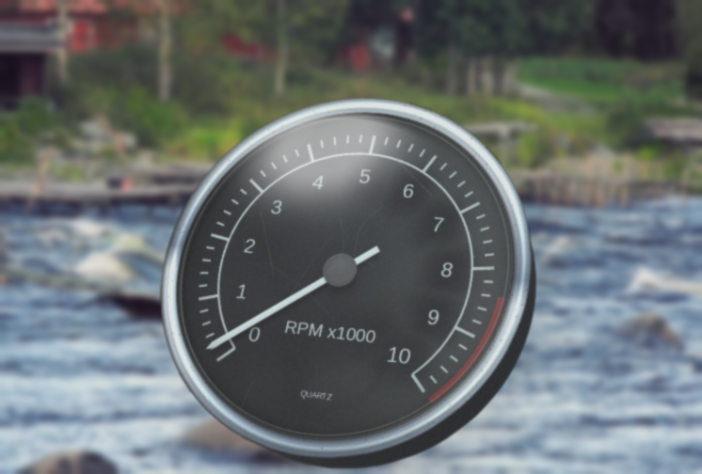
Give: **200** rpm
